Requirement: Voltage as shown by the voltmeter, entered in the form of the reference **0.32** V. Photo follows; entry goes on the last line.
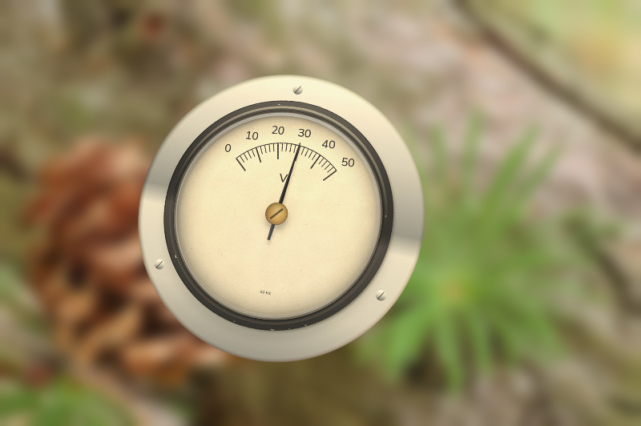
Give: **30** V
